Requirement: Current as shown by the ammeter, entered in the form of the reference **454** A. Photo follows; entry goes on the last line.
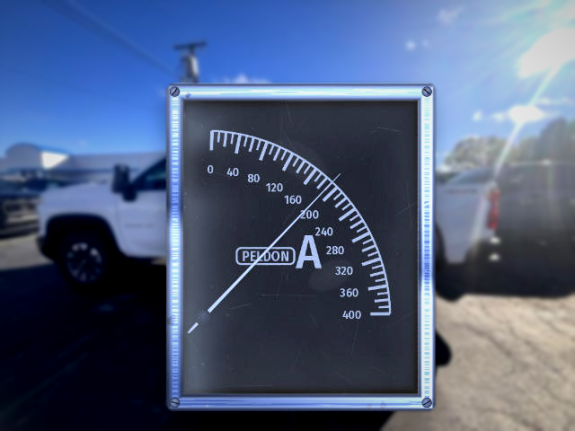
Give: **190** A
